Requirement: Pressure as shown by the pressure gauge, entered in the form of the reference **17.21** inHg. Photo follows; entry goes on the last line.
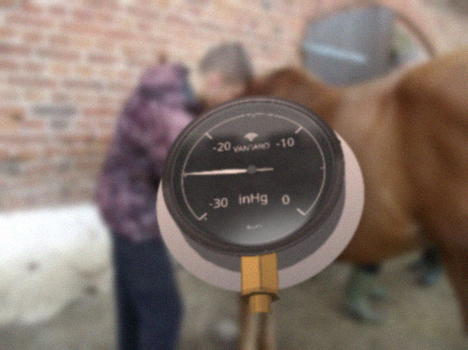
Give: **-25** inHg
